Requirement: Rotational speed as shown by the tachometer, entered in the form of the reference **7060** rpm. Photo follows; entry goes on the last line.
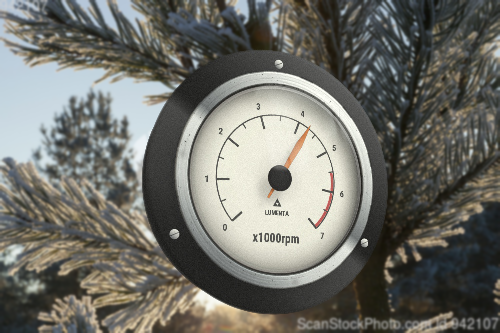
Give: **4250** rpm
